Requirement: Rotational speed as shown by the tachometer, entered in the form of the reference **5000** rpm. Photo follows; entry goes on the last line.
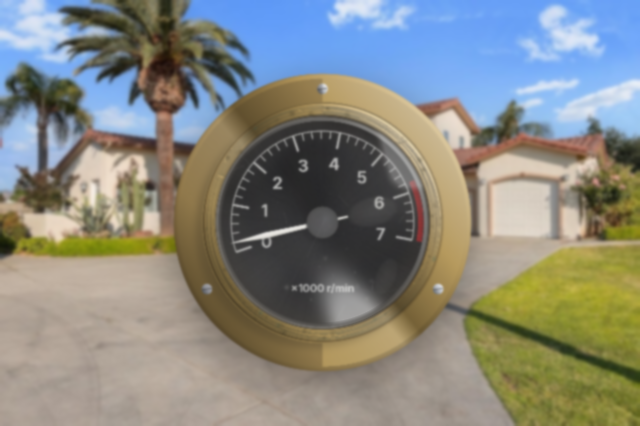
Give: **200** rpm
